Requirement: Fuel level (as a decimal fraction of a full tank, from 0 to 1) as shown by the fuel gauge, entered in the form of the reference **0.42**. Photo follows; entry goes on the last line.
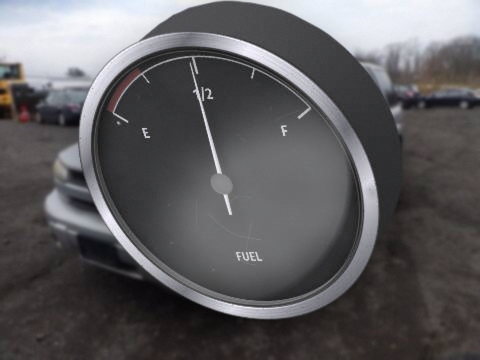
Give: **0.5**
